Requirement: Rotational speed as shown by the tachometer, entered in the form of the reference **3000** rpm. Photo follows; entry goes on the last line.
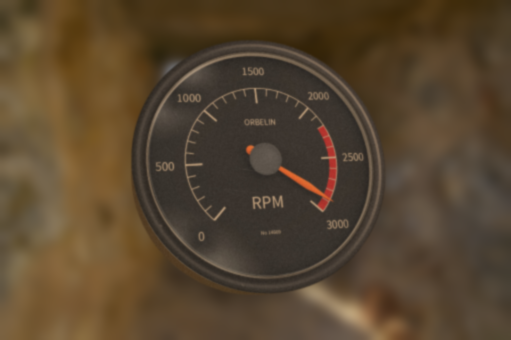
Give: **2900** rpm
